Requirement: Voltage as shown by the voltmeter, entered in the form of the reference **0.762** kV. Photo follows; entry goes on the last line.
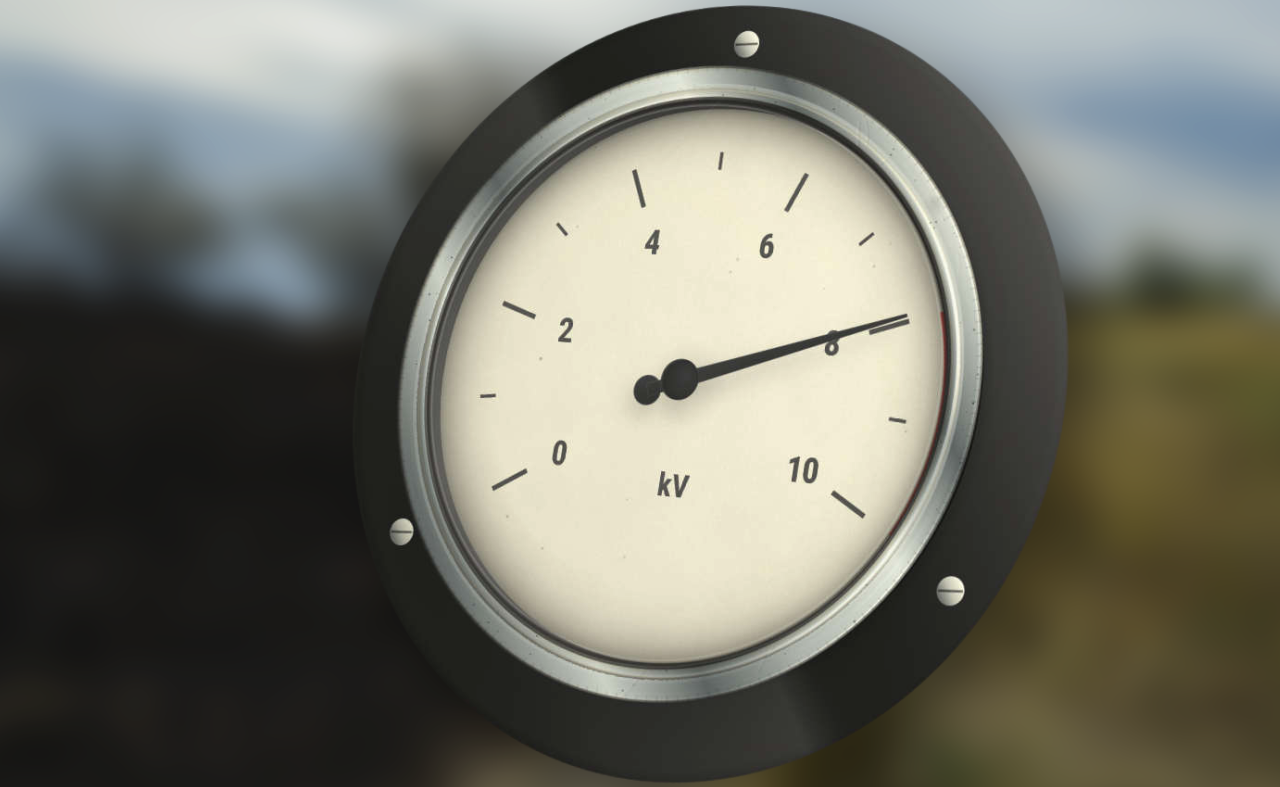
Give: **8** kV
